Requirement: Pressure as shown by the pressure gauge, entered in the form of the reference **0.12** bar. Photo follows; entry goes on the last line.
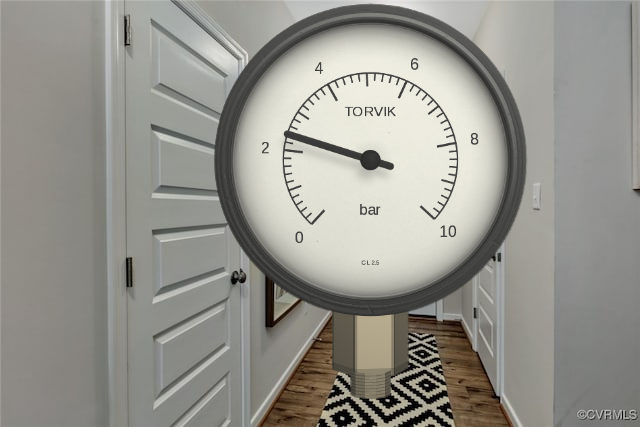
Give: **2.4** bar
